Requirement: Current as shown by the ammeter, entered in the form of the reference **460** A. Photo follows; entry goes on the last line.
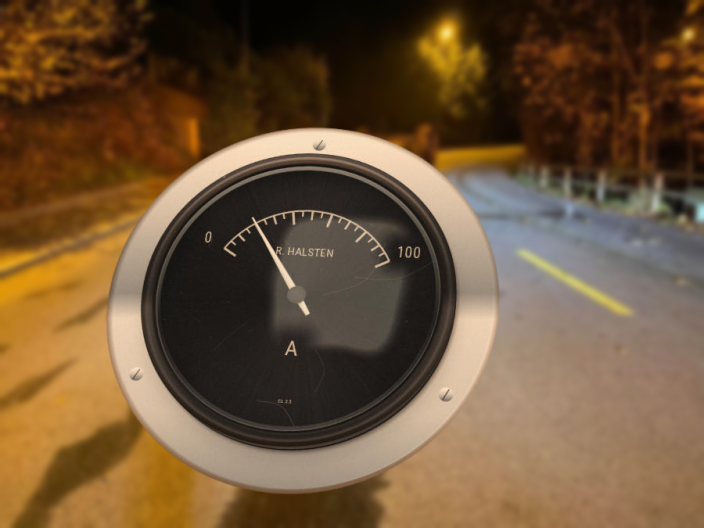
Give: **20** A
